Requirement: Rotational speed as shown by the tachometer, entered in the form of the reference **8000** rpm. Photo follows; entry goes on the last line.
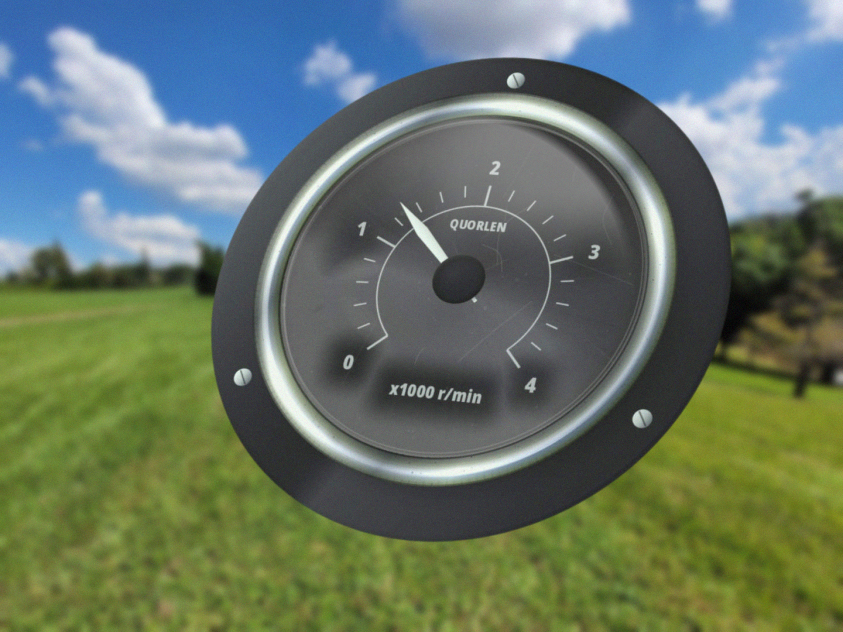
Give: **1300** rpm
